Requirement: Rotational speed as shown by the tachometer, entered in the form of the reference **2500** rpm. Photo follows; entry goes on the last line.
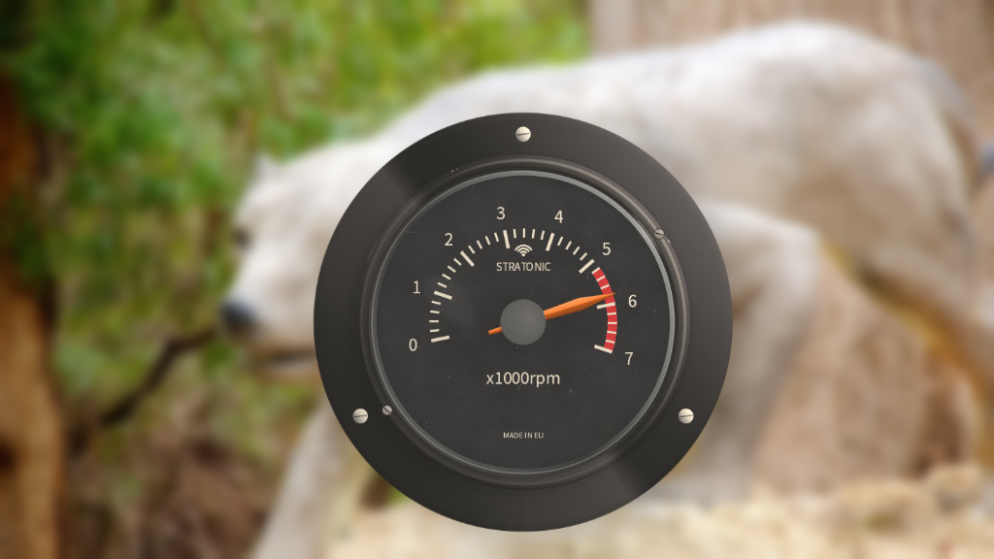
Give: **5800** rpm
